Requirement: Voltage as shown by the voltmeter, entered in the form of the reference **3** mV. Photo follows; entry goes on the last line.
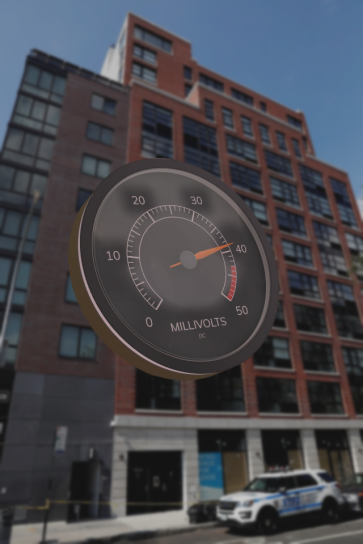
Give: **39** mV
